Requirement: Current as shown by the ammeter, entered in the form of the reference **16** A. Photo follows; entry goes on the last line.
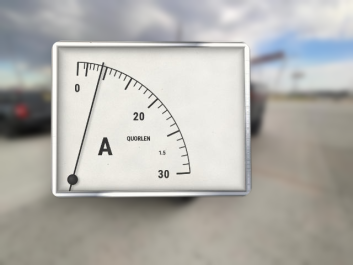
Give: **9** A
